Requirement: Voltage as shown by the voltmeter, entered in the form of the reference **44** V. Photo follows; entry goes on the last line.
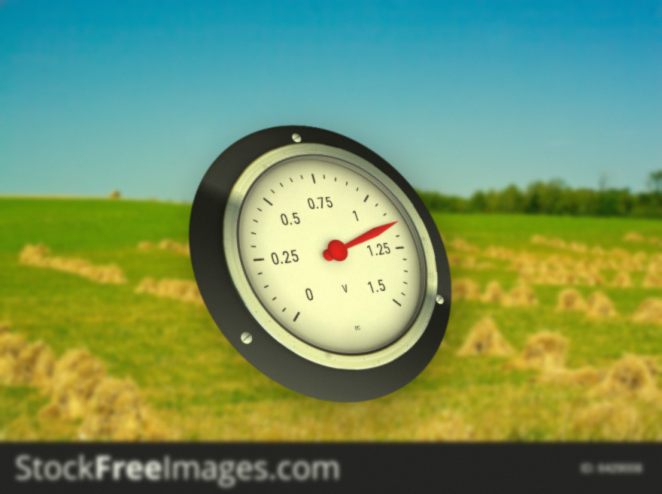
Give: **1.15** V
